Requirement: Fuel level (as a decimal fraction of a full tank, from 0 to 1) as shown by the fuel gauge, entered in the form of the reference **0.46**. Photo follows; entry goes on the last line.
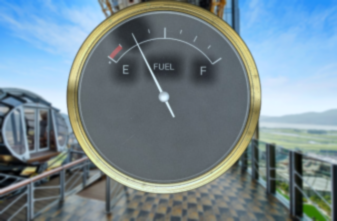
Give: **0.25**
